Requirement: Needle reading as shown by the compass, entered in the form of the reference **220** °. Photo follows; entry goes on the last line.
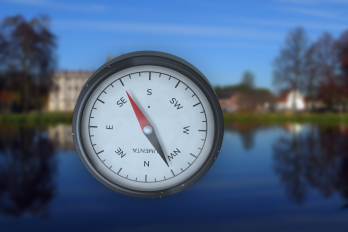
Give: **150** °
